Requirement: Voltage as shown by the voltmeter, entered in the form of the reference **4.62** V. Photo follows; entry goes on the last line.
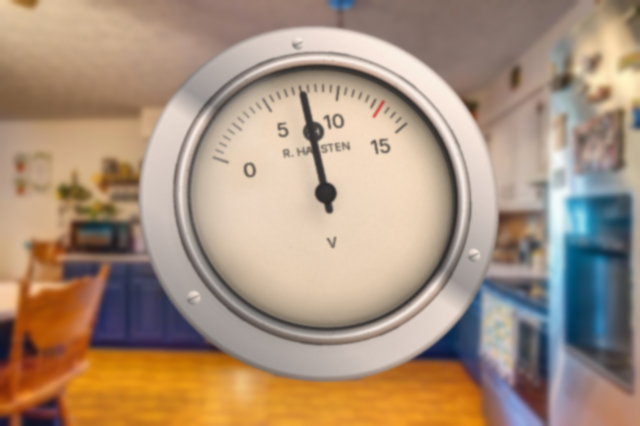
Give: **7.5** V
